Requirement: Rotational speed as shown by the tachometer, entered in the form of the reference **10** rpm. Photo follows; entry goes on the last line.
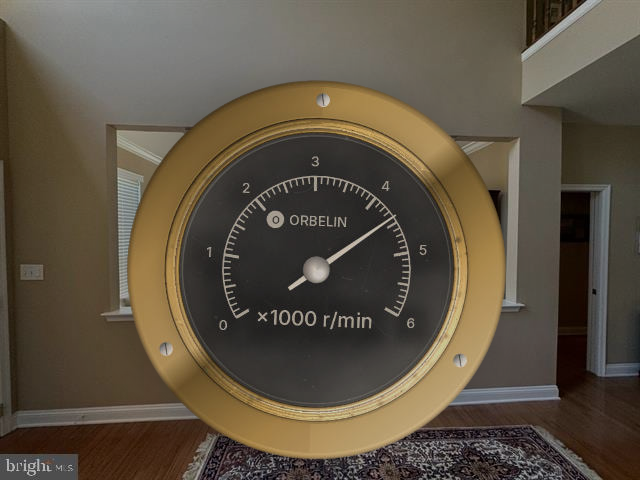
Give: **4400** rpm
